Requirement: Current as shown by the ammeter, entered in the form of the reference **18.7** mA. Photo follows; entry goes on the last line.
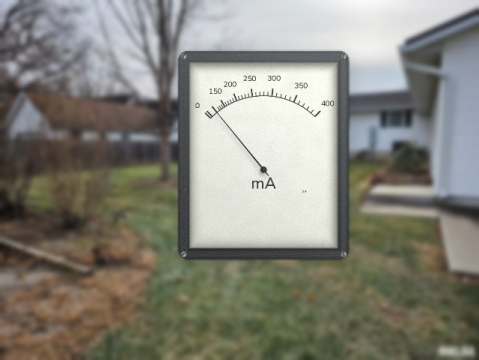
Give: **100** mA
